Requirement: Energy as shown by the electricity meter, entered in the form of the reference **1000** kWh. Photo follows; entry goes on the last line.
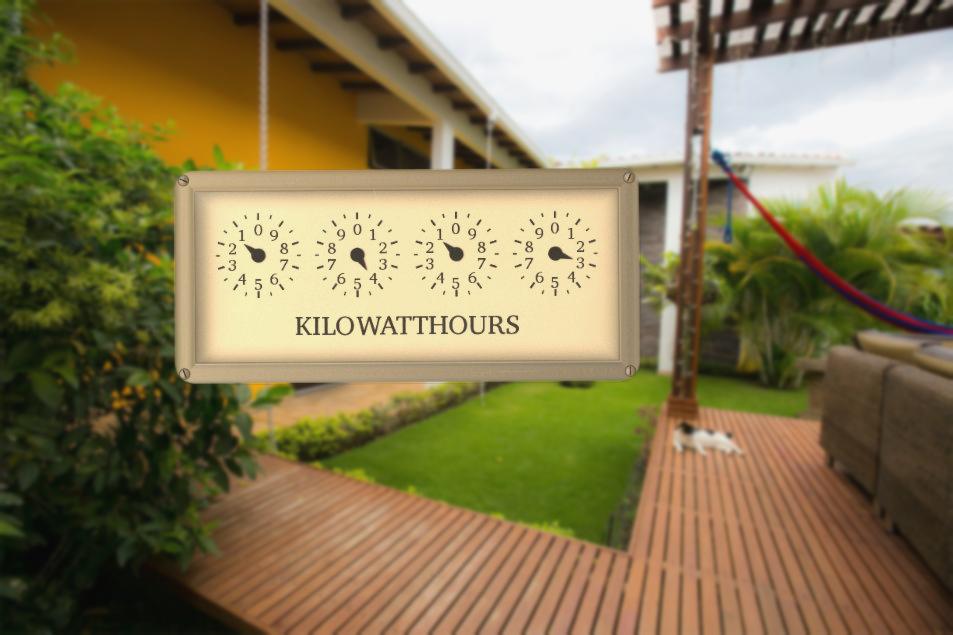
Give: **1413** kWh
